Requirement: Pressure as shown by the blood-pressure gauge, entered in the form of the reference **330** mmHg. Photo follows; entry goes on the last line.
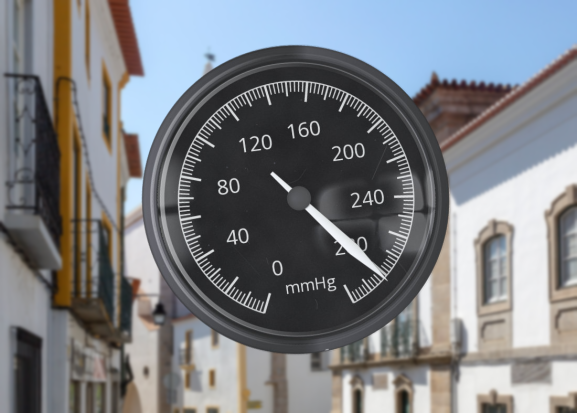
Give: **282** mmHg
